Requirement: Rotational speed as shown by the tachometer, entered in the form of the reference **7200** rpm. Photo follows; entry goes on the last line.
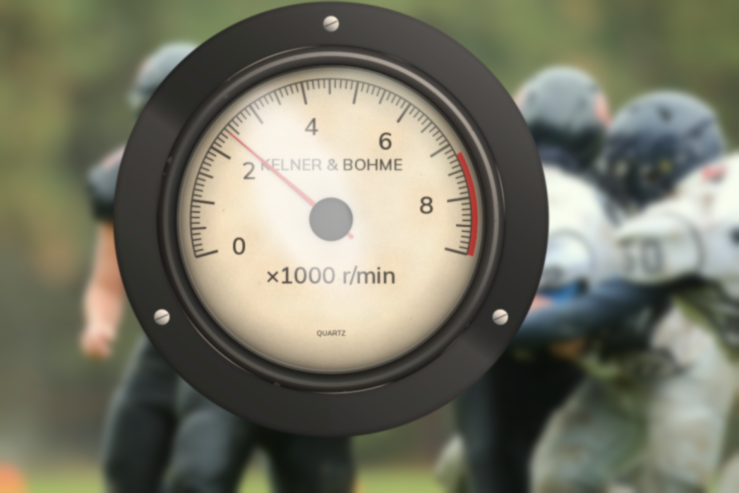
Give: **2400** rpm
